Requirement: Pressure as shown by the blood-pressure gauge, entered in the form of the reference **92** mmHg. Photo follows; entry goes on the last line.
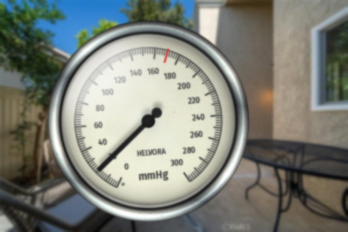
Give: **20** mmHg
